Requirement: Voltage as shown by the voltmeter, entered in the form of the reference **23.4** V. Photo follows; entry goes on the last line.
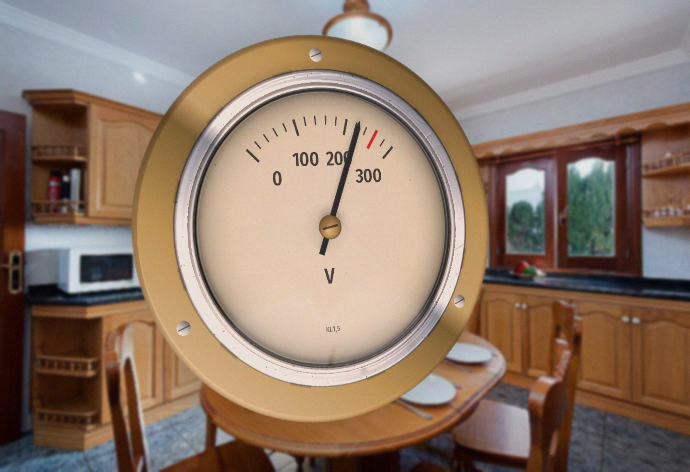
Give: **220** V
